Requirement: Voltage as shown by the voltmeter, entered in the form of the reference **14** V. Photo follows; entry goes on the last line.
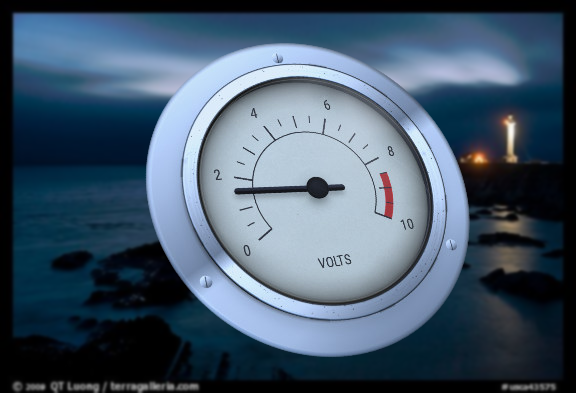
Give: **1.5** V
